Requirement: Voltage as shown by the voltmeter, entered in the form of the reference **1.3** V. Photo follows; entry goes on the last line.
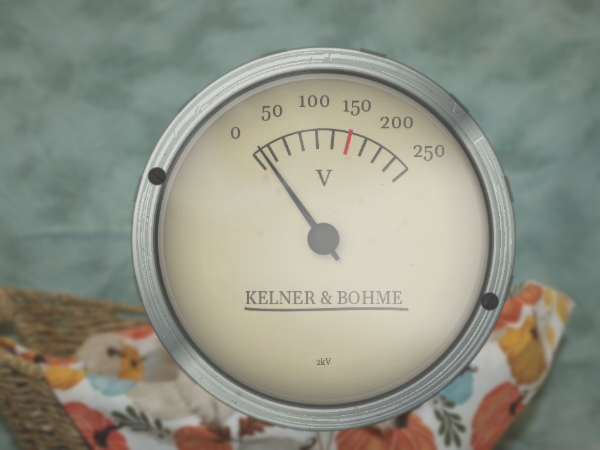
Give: **12.5** V
